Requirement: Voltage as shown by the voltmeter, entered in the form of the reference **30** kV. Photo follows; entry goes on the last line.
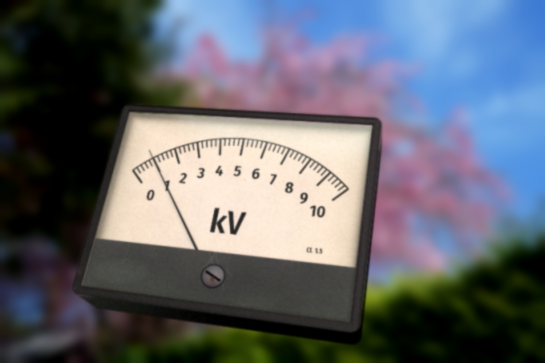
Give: **1** kV
